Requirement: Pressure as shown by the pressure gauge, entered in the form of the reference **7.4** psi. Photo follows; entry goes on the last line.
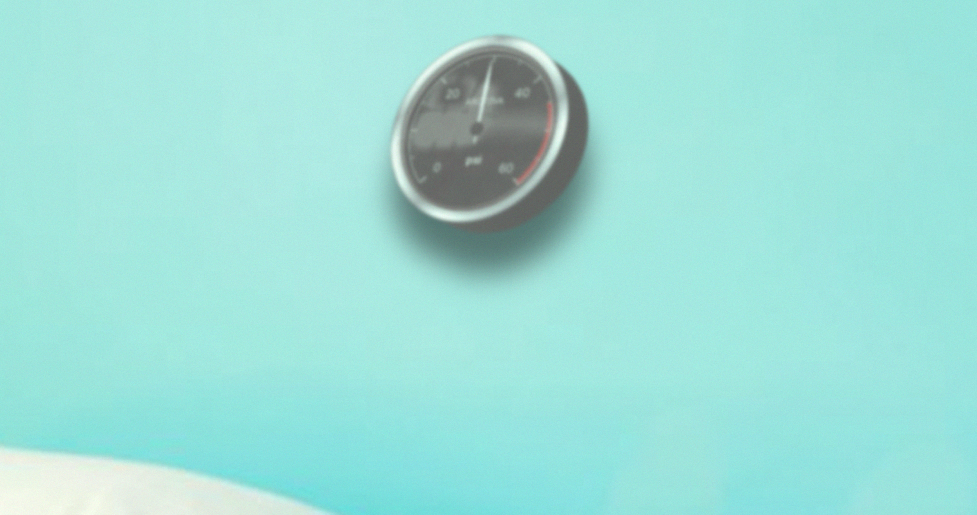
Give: **30** psi
